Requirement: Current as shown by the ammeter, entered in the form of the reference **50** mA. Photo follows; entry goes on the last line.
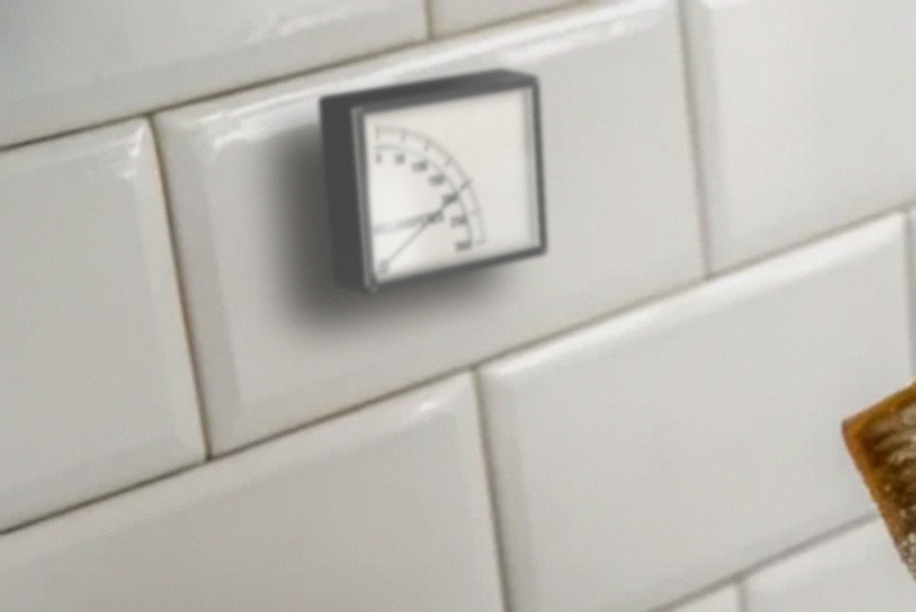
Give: **200** mA
